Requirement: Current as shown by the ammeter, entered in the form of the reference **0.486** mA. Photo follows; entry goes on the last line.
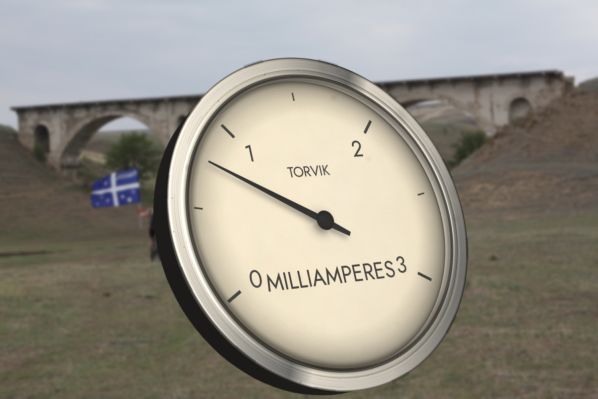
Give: **0.75** mA
